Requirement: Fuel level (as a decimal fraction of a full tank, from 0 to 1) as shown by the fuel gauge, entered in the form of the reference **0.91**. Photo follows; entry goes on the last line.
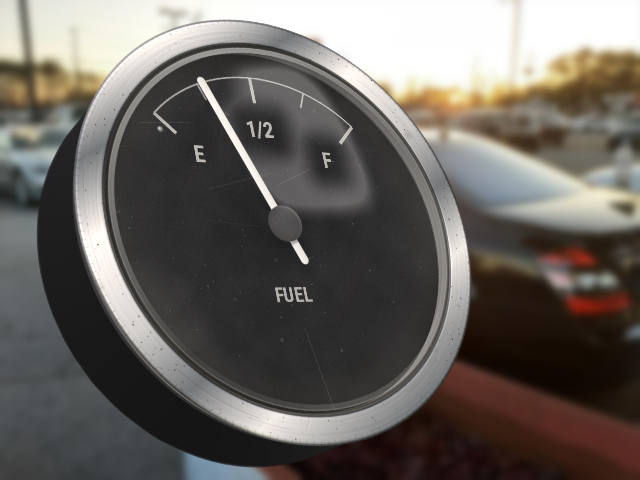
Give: **0.25**
